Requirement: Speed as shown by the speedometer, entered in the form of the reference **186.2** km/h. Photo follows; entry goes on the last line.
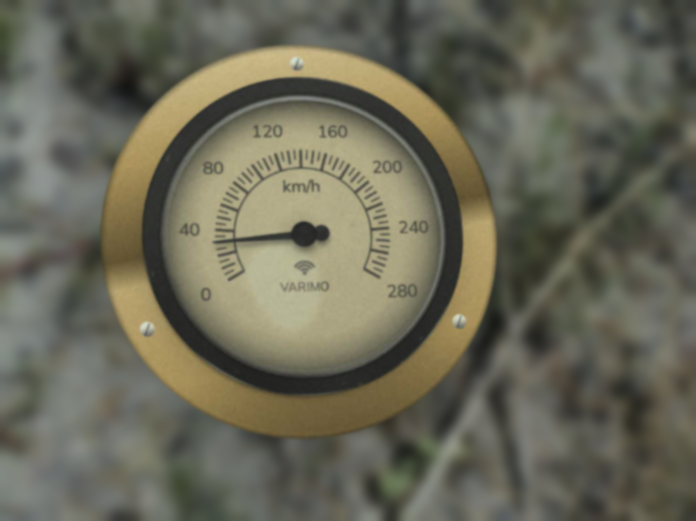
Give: **30** km/h
